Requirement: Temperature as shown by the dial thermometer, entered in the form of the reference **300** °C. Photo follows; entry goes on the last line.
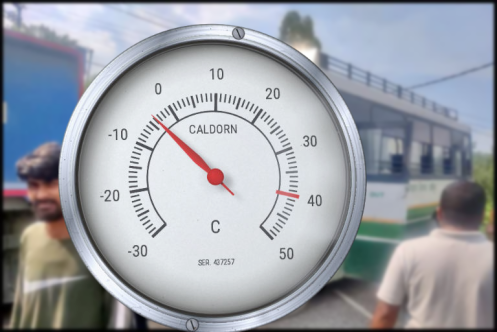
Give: **-4** °C
